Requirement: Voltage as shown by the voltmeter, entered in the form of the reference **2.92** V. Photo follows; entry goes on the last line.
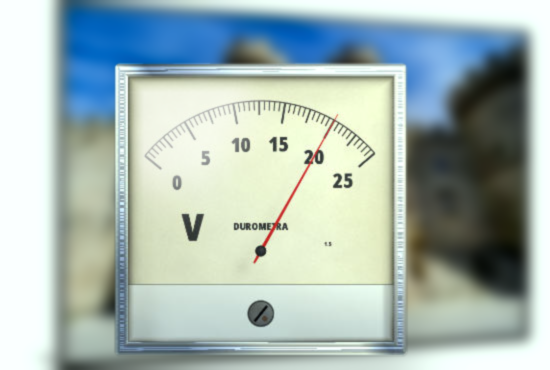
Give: **20** V
